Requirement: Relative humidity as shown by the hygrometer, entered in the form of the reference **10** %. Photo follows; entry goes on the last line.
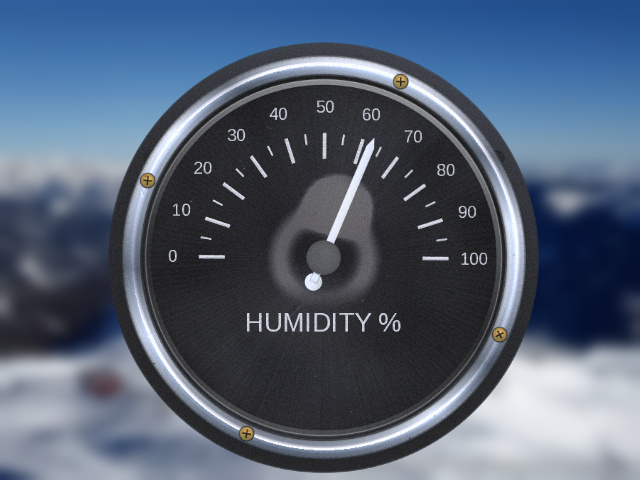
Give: **62.5** %
